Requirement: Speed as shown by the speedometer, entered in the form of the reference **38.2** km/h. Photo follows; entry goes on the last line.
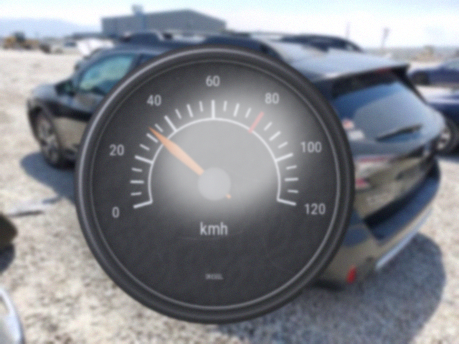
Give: **32.5** km/h
